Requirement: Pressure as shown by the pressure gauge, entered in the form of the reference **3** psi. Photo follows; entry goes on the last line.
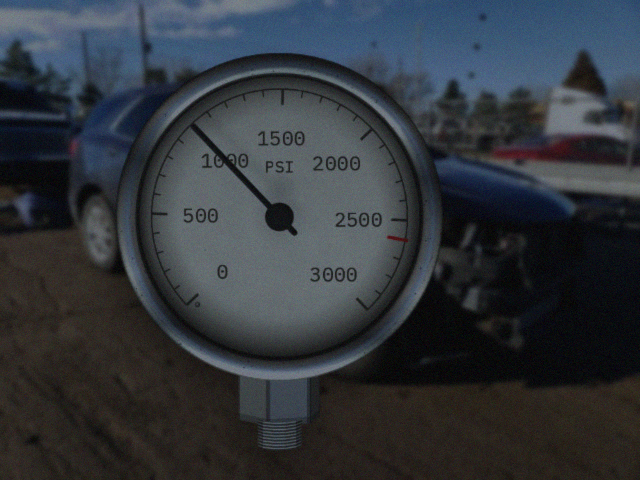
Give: **1000** psi
